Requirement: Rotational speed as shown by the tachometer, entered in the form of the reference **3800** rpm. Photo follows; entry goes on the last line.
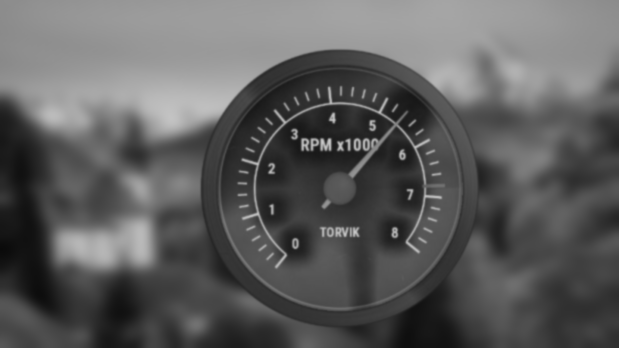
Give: **5400** rpm
